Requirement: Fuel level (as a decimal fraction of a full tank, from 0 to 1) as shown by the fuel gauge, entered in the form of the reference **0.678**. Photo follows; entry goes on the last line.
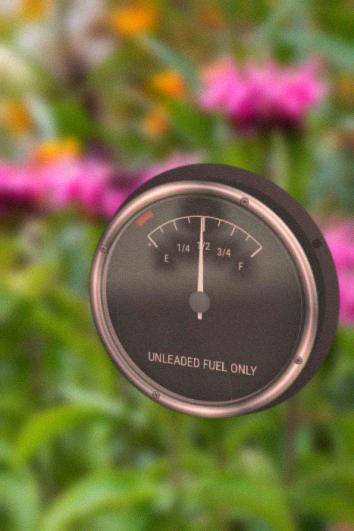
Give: **0.5**
